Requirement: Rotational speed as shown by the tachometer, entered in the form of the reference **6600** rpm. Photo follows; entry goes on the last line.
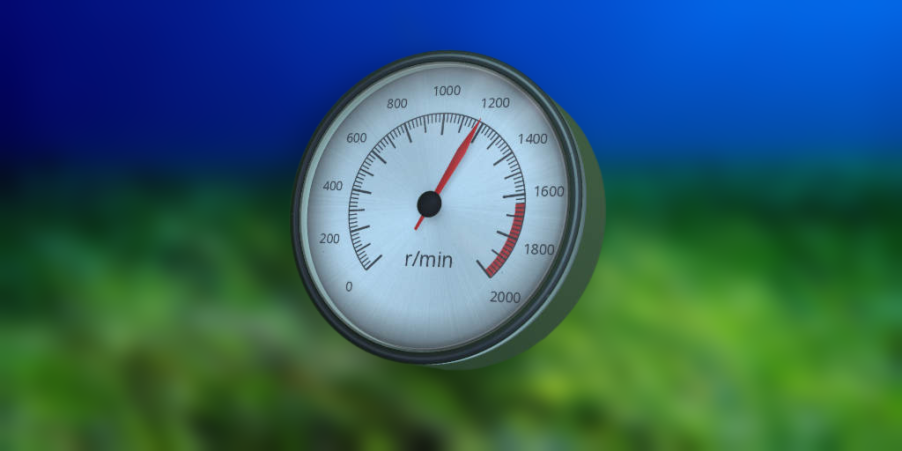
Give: **1200** rpm
